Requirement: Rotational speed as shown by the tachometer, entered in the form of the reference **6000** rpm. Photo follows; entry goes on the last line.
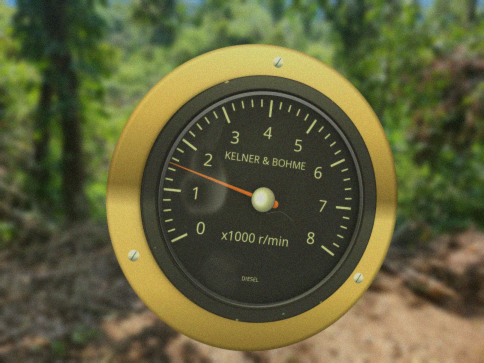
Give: **1500** rpm
